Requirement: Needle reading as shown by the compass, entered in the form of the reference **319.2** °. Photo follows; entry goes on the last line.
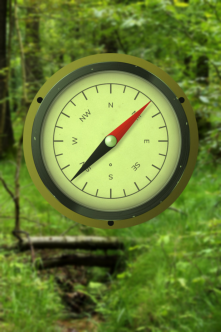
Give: **45** °
